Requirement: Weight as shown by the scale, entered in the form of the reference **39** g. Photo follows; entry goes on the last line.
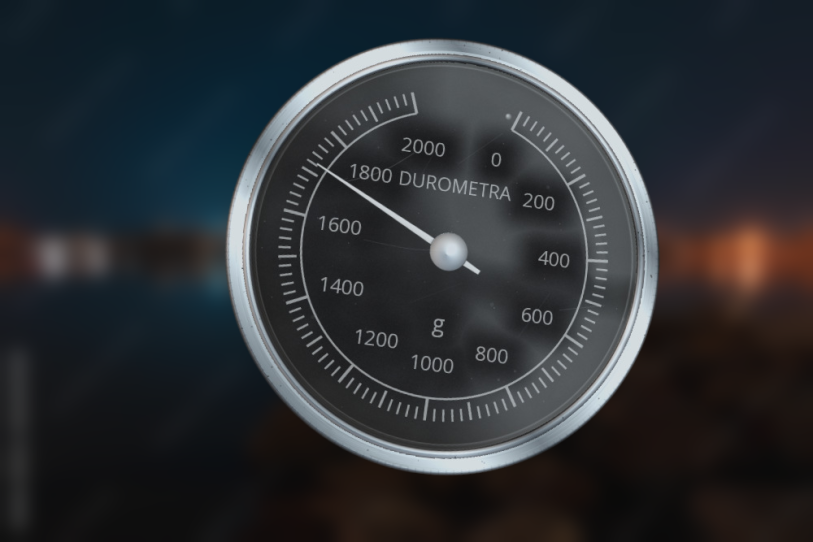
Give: **1720** g
